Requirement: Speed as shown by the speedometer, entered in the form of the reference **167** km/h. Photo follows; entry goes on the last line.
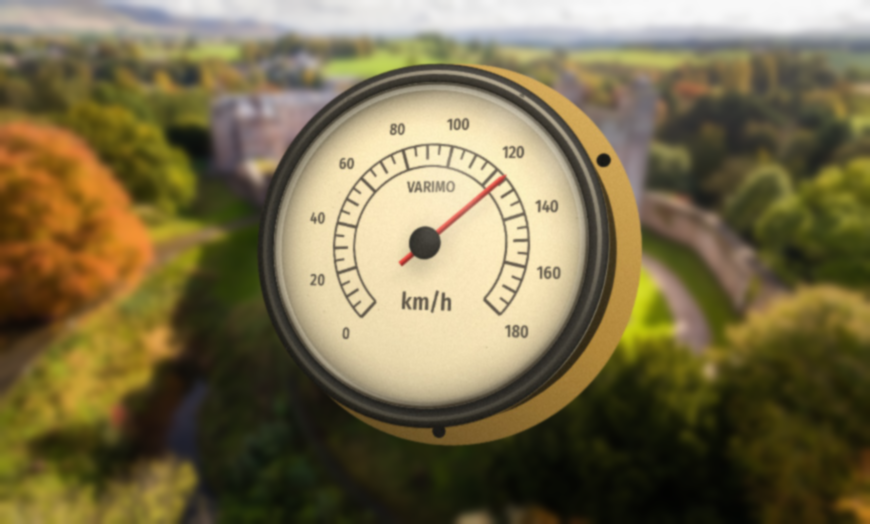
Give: **125** km/h
